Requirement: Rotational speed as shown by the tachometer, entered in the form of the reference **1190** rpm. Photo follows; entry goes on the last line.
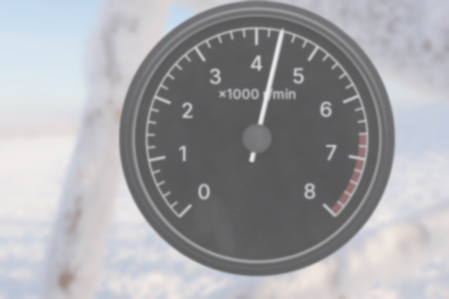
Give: **4400** rpm
